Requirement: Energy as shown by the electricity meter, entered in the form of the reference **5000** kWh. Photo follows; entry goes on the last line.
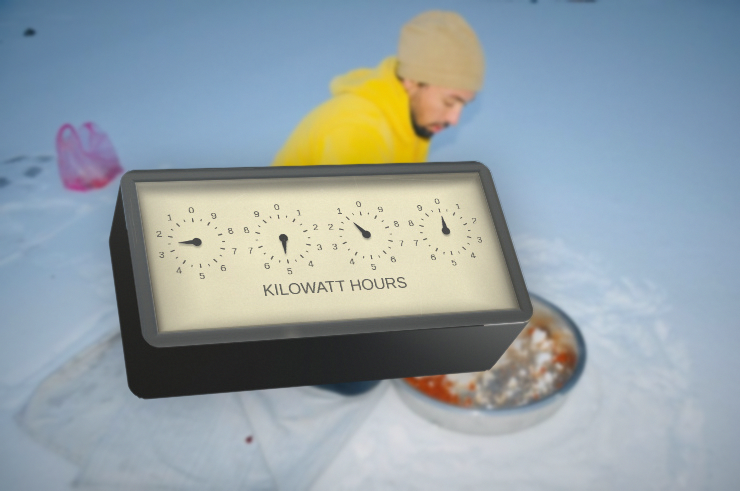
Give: **2510** kWh
